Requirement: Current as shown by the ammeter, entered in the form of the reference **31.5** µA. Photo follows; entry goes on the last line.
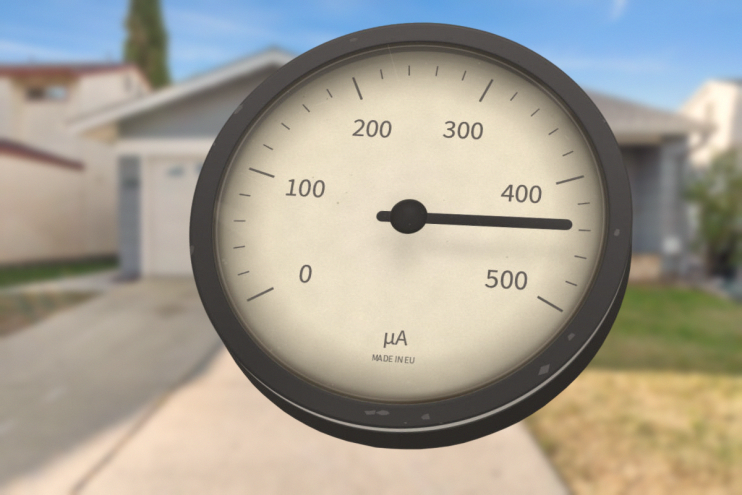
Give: **440** µA
